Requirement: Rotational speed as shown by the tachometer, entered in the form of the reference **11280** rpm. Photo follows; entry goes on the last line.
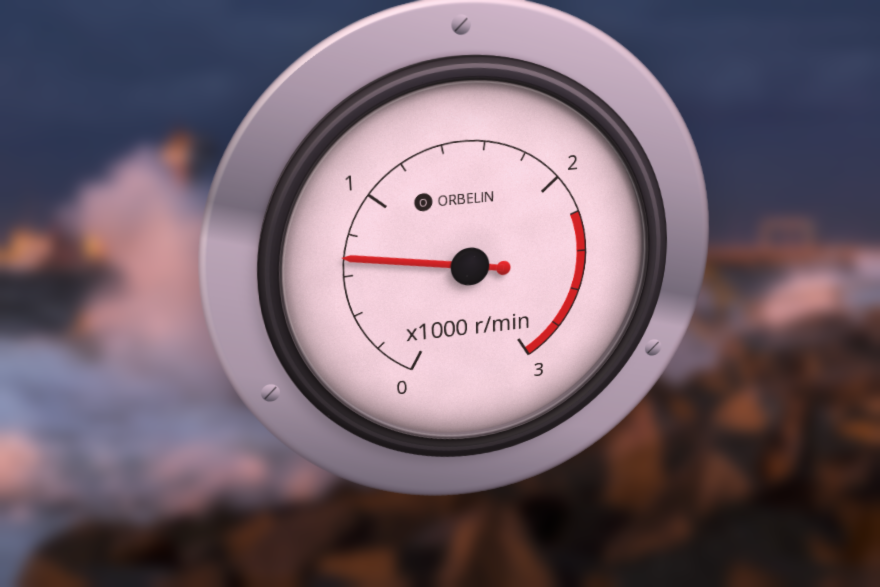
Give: **700** rpm
